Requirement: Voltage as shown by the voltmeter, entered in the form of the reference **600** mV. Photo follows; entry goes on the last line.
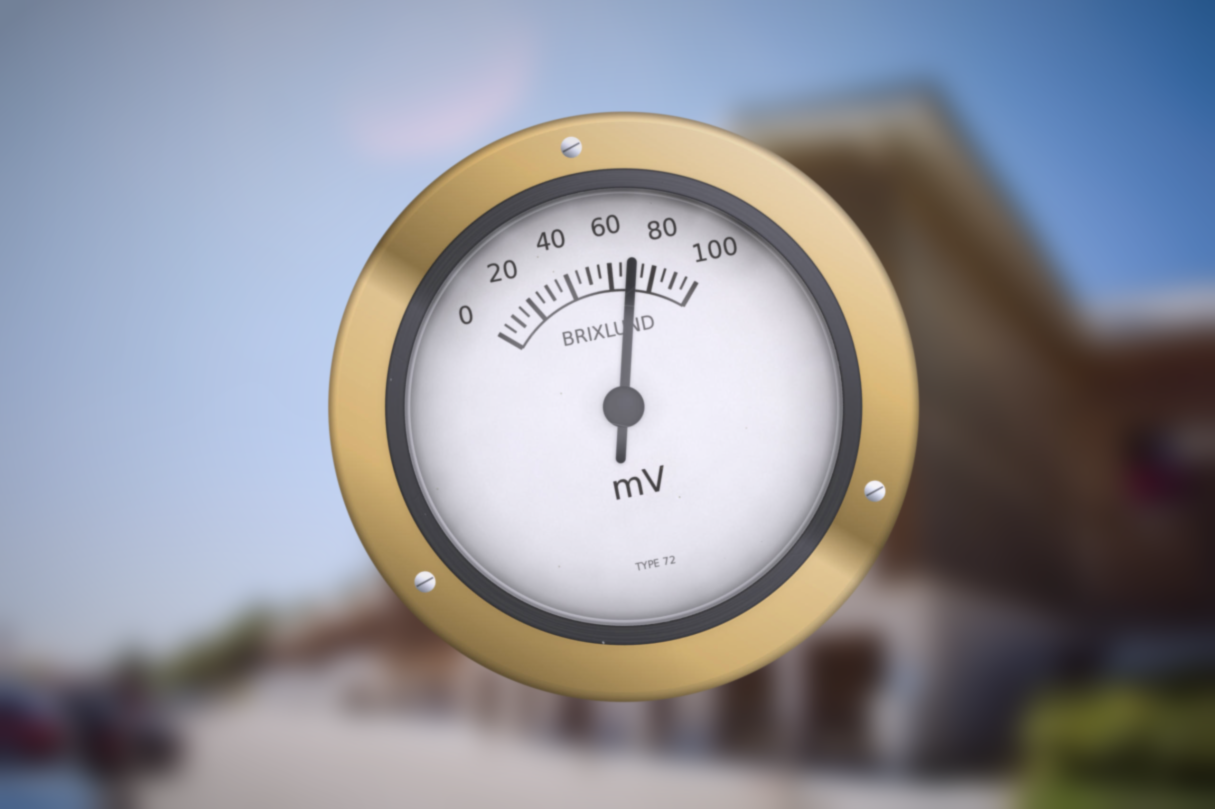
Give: **70** mV
